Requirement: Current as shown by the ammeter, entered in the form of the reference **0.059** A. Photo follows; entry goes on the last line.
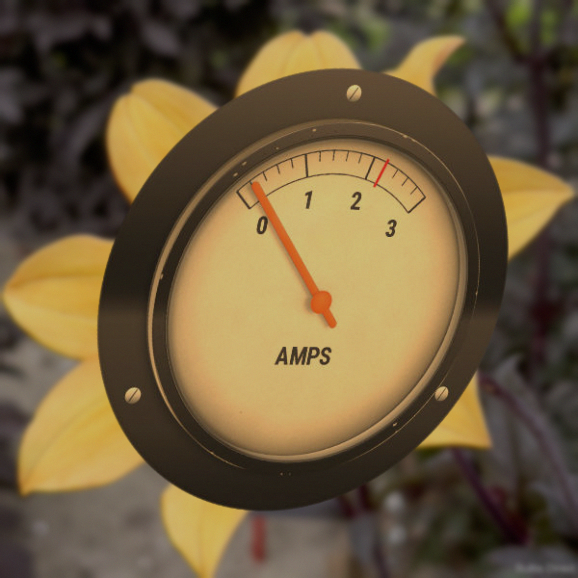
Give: **0.2** A
